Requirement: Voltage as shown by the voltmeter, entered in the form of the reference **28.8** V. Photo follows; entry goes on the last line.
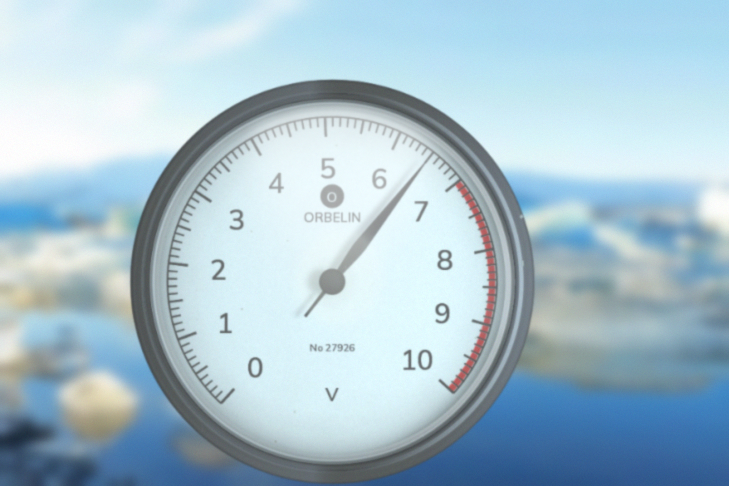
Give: **6.5** V
